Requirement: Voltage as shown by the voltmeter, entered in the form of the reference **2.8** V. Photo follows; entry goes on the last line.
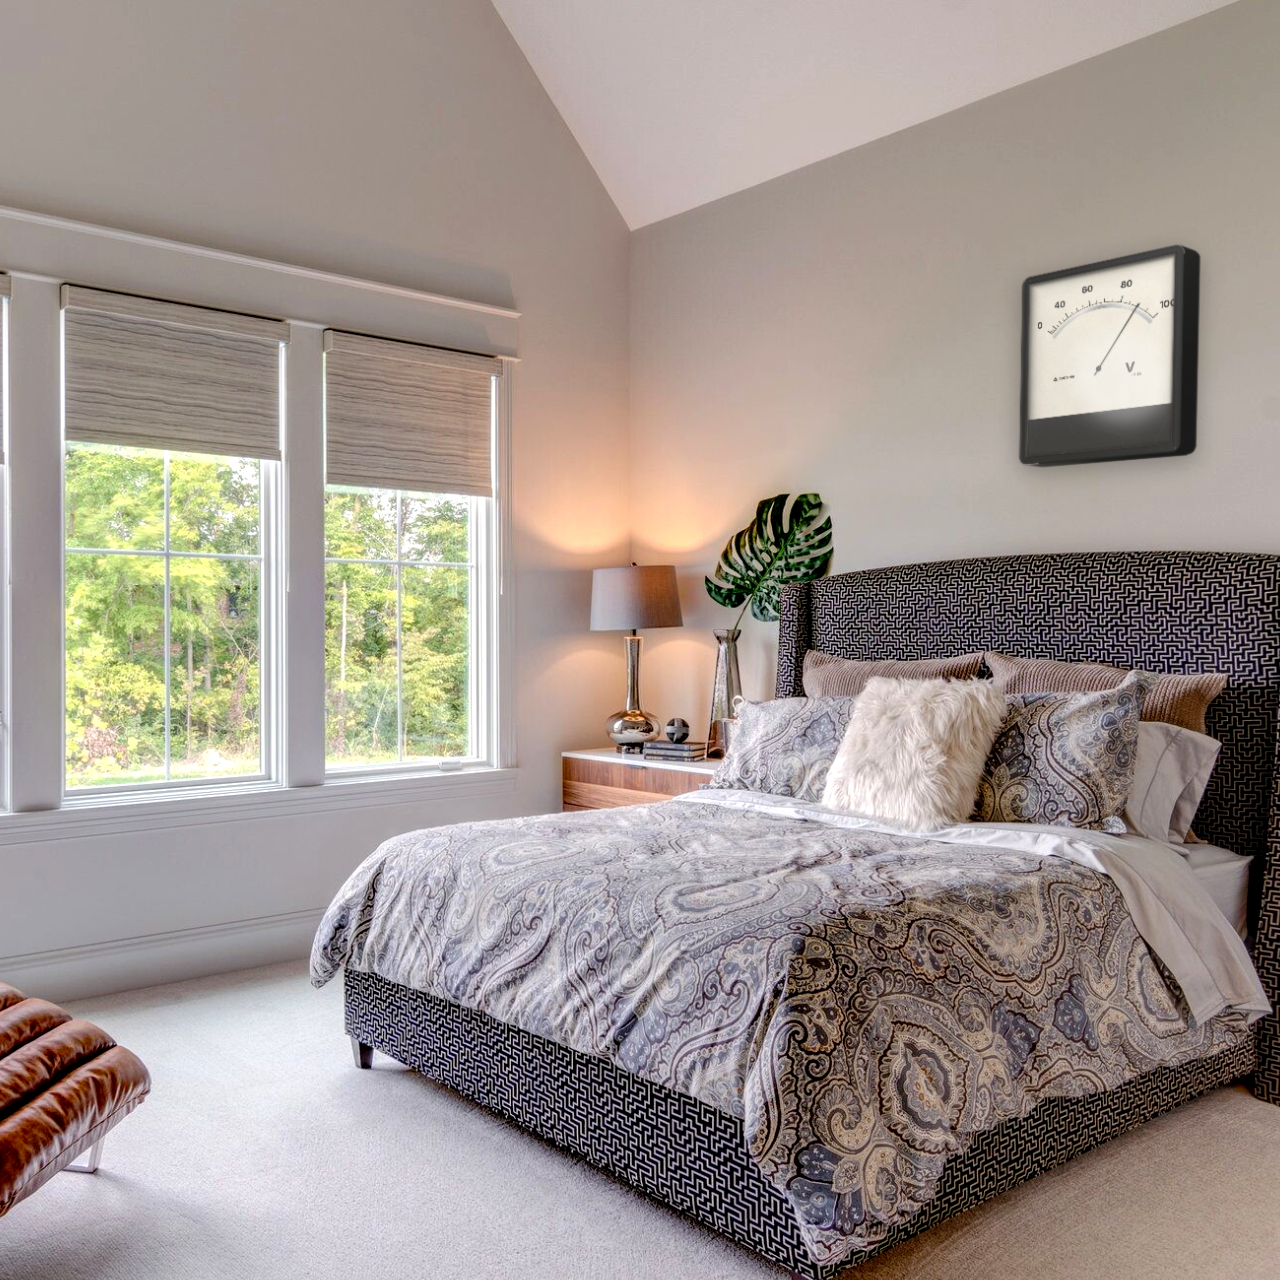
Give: **90** V
